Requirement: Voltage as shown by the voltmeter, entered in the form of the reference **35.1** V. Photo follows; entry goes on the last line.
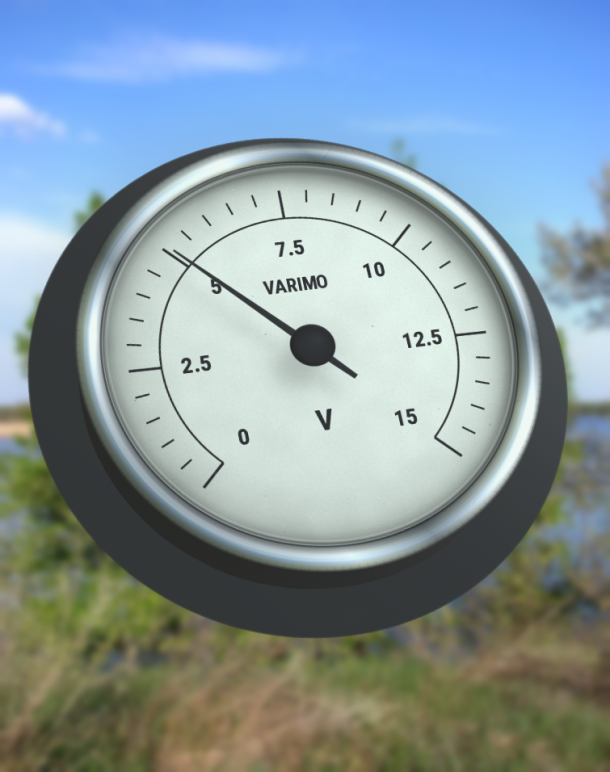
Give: **5** V
